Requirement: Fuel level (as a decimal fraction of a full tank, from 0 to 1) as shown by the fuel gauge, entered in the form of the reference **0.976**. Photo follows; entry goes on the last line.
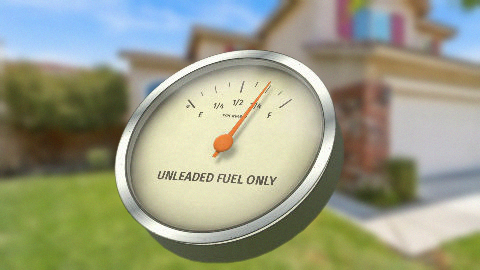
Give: **0.75**
